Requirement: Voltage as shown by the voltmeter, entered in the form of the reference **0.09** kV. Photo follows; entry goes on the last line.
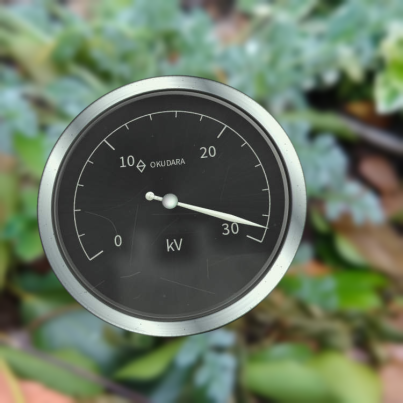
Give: **29** kV
